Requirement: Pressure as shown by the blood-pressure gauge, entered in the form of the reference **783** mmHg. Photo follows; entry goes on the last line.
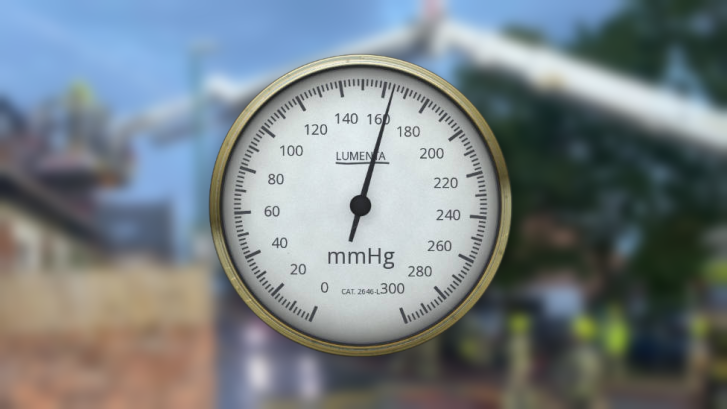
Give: **164** mmHg
